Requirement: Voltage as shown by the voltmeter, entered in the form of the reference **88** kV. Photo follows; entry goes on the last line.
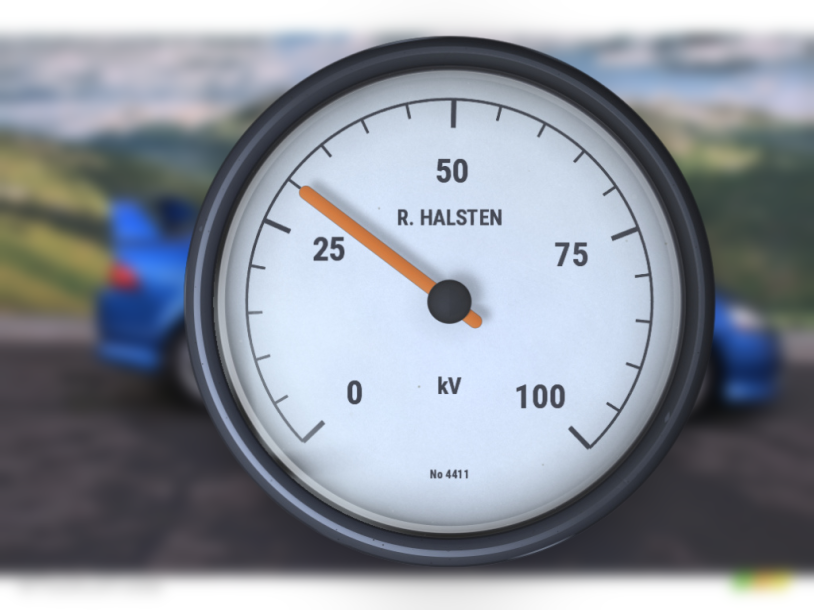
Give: **30** kV
